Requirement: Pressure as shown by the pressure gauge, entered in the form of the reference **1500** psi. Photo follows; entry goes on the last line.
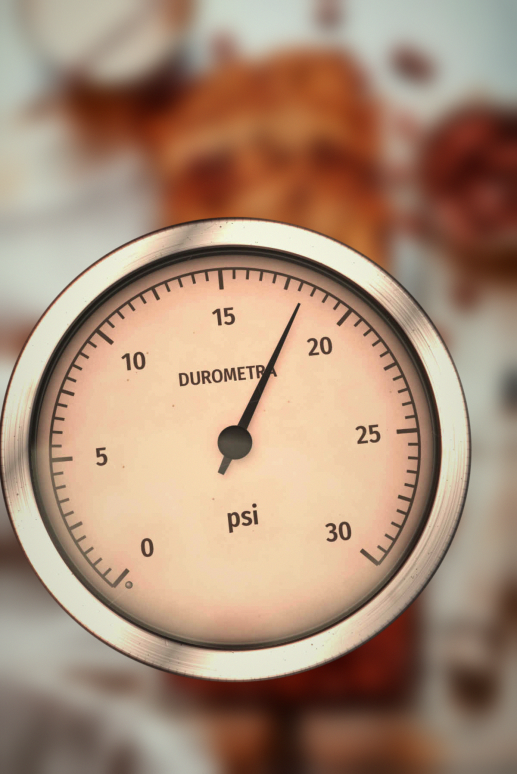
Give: **18.25** psi
